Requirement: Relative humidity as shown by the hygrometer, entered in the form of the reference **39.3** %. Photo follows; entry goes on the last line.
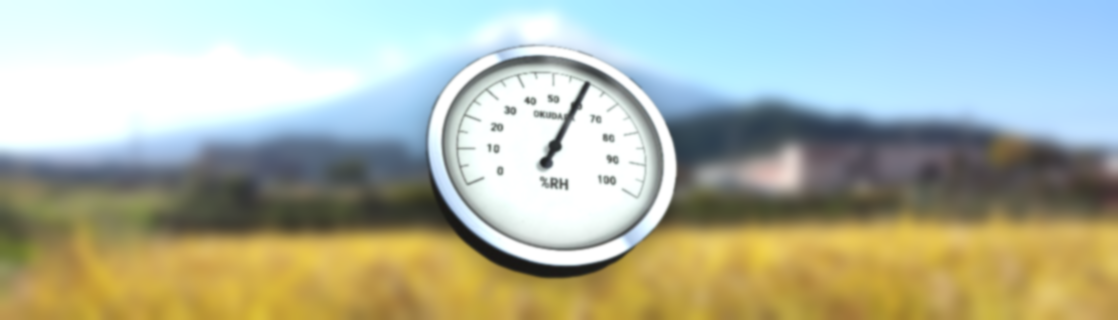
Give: **60** %
